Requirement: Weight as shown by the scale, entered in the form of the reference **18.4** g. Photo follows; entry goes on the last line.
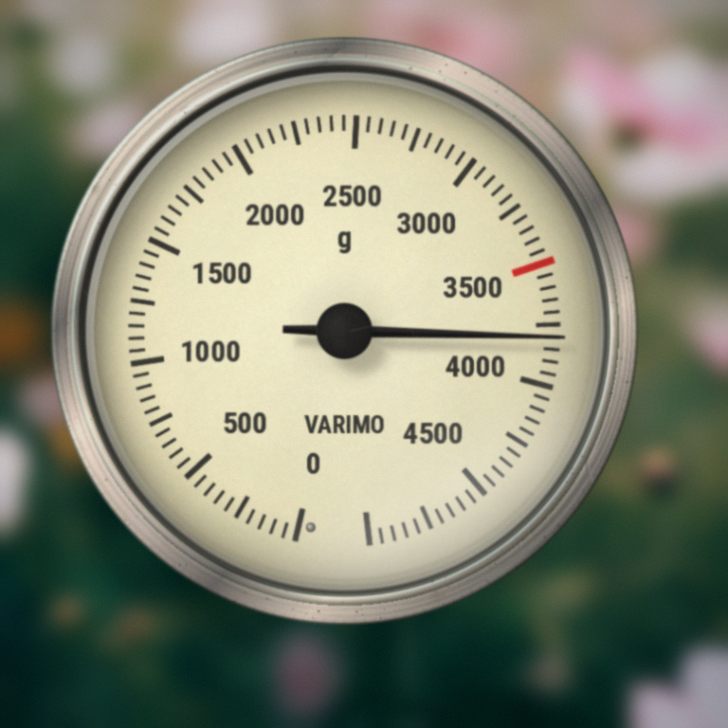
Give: **3800** g
